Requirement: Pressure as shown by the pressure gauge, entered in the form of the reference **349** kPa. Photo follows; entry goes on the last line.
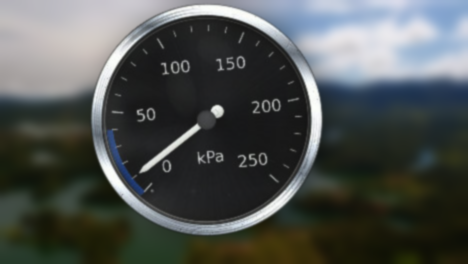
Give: **10** kPa
